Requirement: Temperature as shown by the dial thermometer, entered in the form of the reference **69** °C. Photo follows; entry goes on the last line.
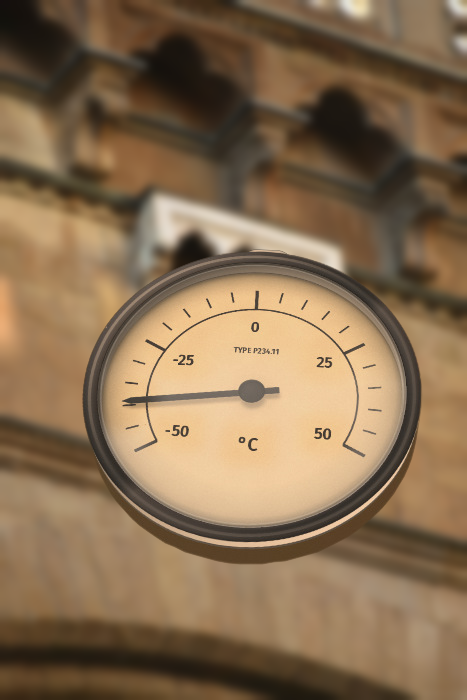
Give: **-40** °C
